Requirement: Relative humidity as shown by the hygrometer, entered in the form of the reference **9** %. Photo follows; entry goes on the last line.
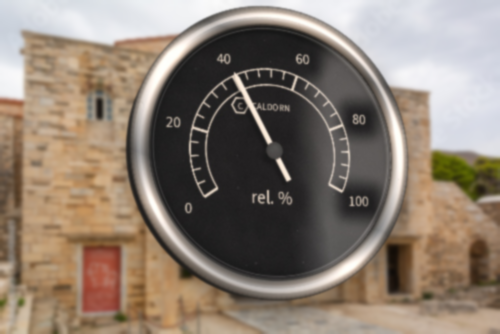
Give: **40** %
